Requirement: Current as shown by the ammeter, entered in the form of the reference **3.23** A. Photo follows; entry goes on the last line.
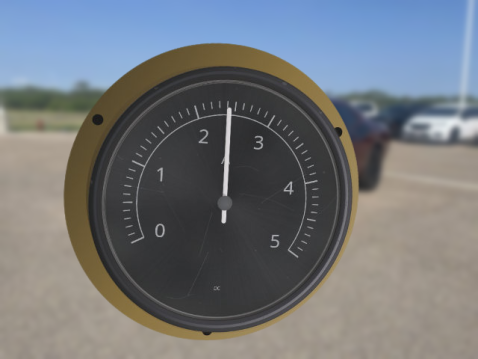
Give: **2.4** A
